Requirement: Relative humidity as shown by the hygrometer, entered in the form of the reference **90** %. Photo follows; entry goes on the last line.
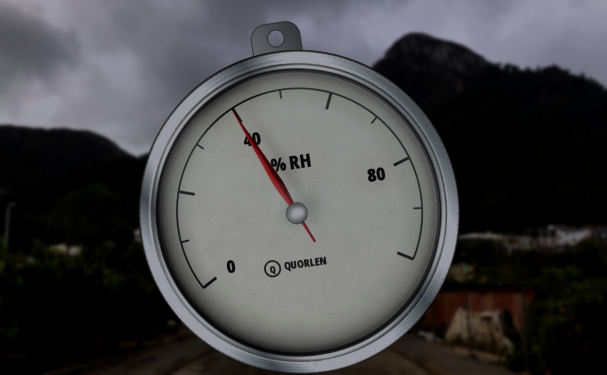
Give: **40** %
